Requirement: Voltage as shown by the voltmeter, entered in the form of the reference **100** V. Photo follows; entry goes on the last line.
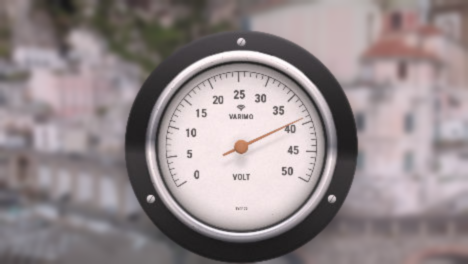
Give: **39** V
